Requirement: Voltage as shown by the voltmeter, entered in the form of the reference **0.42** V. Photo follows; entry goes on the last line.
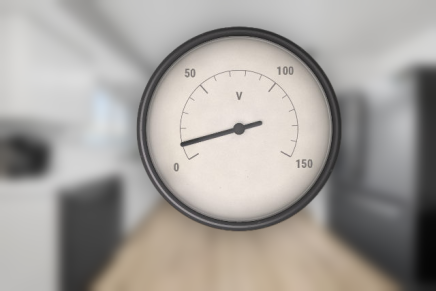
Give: **10** V
